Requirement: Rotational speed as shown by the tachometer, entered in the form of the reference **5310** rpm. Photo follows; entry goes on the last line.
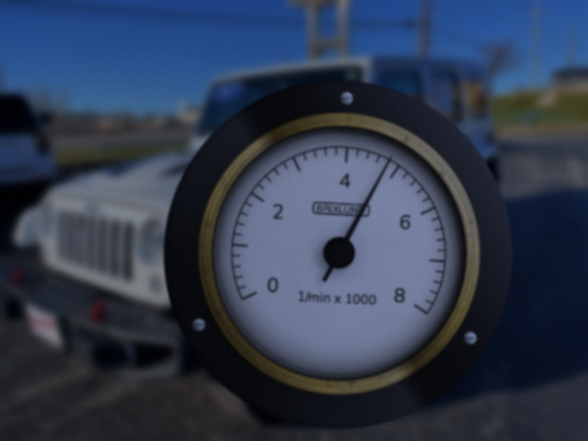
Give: **4800** rpm
